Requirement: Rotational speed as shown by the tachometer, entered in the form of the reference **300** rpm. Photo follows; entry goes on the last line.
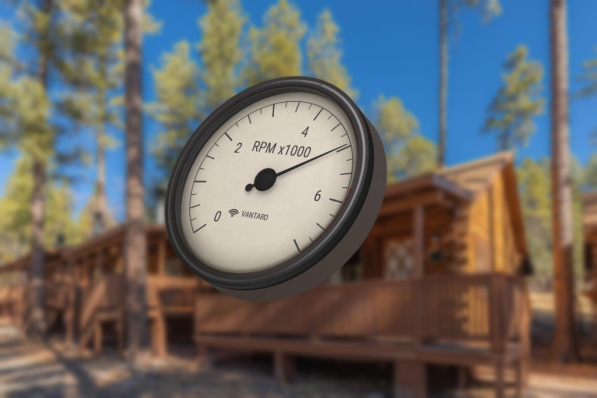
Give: **5000** rpm
